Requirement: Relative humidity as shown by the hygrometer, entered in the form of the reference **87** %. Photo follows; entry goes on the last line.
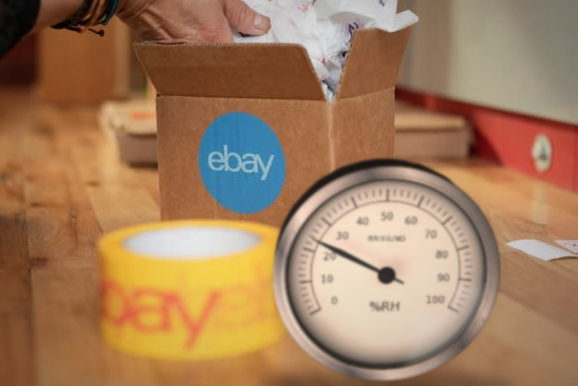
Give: **24** %
